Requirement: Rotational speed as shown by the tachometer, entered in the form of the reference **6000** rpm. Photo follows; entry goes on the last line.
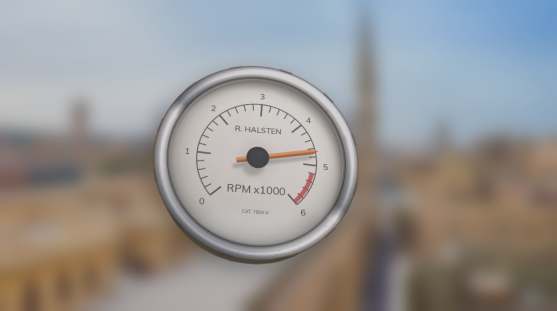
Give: **4700** rpm
